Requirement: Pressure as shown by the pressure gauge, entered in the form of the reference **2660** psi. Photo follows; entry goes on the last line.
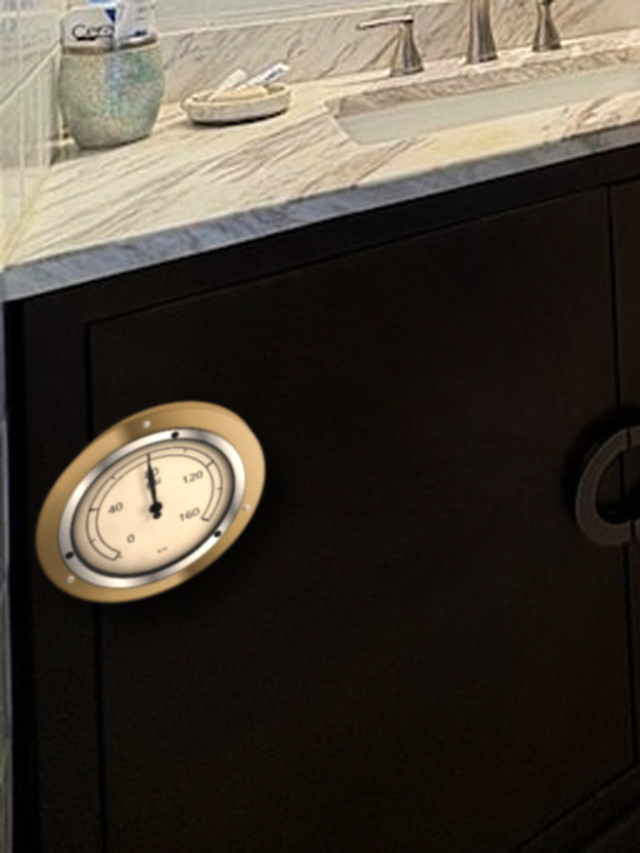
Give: **80** psi
